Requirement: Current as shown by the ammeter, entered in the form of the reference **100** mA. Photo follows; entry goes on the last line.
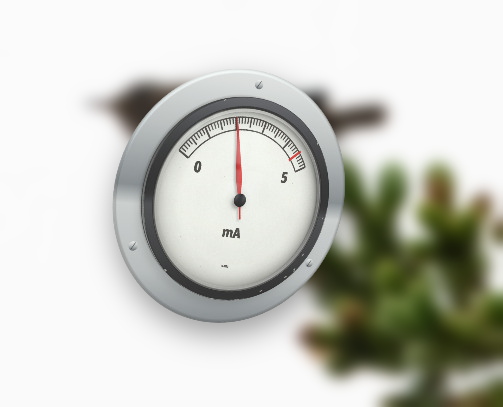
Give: **2** mA
